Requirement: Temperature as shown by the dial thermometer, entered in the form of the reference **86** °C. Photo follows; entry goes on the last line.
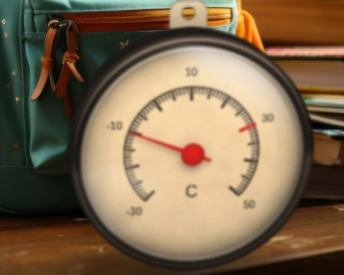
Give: **-10** °C
